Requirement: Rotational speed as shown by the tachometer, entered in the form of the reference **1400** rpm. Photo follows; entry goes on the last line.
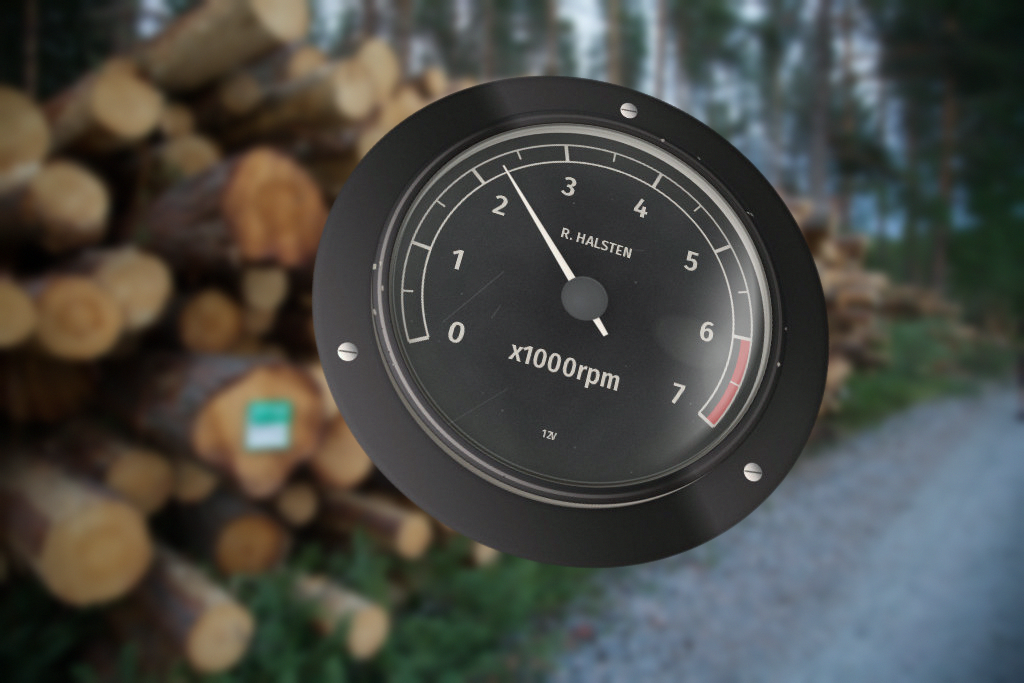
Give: **2250** rpm
